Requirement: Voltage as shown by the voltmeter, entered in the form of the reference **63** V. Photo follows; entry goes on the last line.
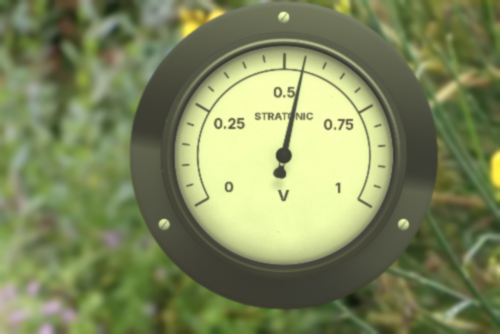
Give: **0.55** V
